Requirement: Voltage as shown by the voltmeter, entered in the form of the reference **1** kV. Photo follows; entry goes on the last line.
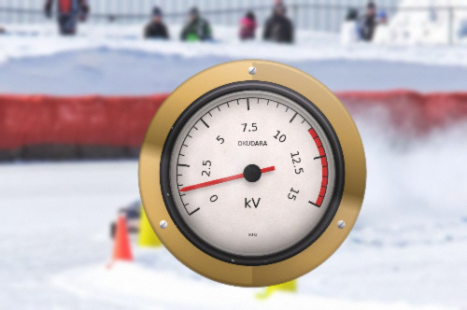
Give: **1.25** kV
